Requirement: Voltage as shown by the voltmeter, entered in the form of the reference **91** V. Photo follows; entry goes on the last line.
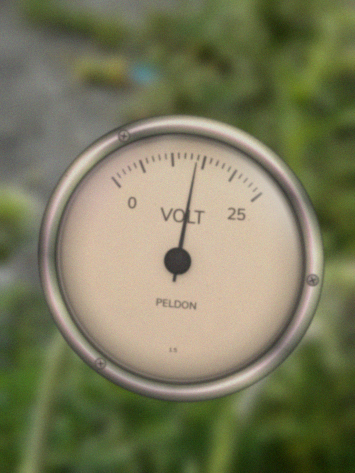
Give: **14** V
